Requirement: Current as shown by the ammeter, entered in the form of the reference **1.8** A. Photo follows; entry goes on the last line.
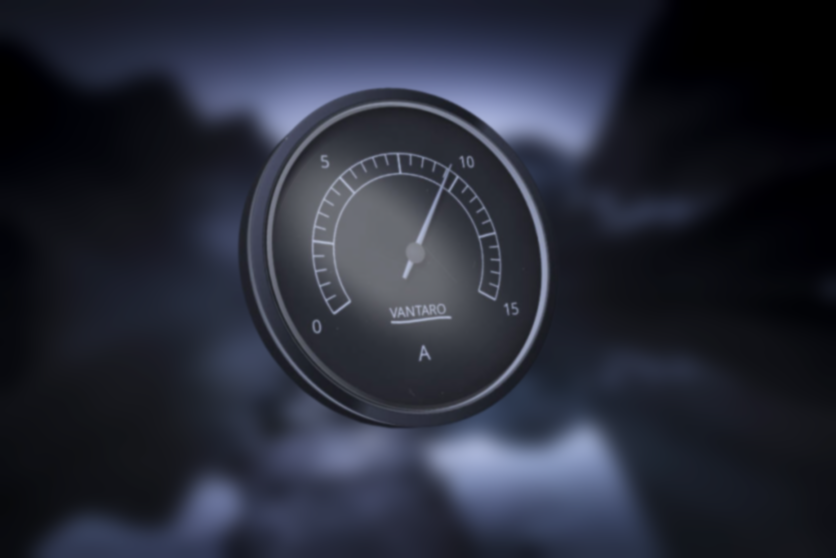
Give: **9.5** A
